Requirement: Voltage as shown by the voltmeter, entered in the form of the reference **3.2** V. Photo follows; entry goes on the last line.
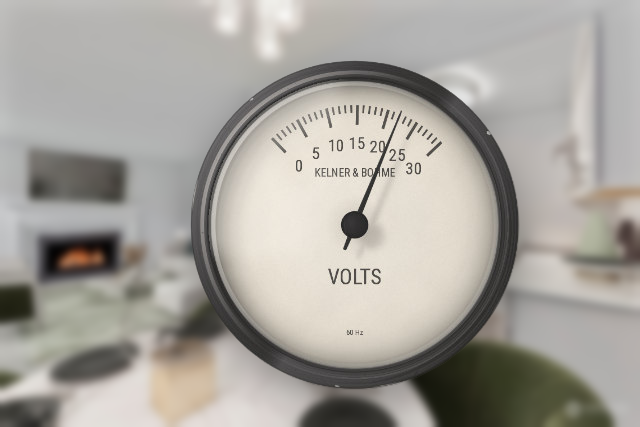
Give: **22** V
